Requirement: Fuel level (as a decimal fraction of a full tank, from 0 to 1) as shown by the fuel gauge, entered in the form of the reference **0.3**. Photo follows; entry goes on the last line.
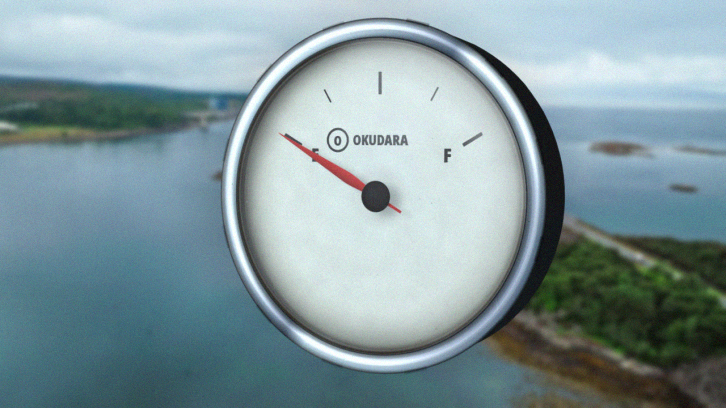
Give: **0**
